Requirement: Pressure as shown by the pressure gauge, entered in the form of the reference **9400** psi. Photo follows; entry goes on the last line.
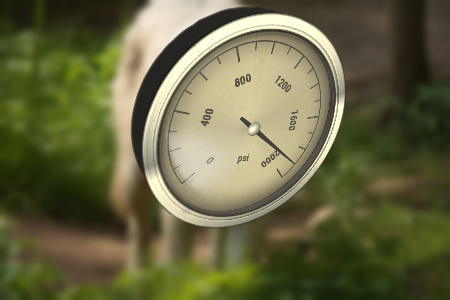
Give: **1900** psi
